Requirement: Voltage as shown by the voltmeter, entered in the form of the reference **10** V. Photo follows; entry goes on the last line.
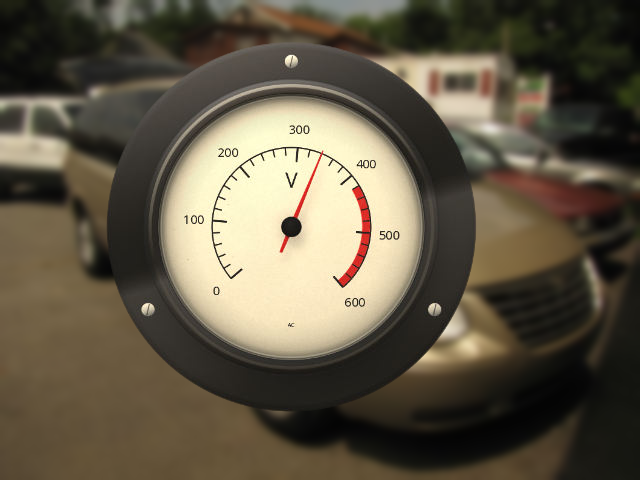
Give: **340** V
